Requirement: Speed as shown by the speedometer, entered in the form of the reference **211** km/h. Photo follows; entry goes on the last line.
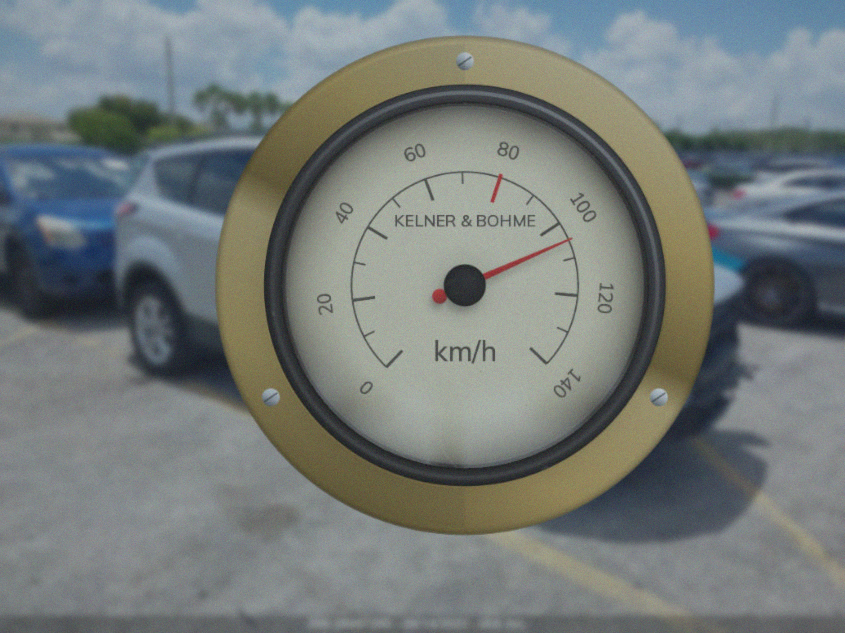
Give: **105** km/h
